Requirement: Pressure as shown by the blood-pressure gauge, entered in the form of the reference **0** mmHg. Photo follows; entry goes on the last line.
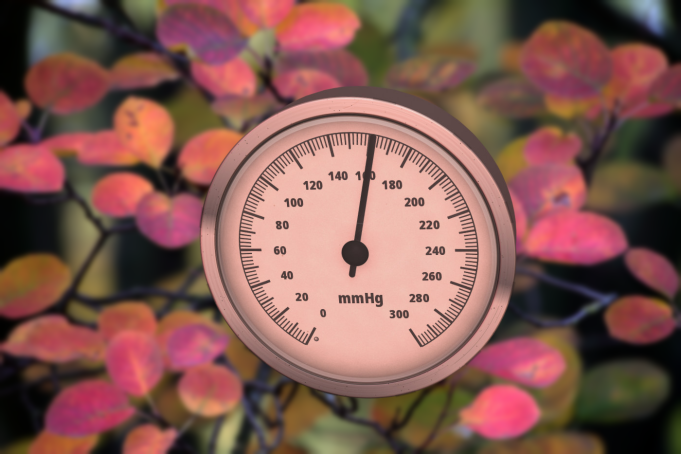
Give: **162** mmHg
